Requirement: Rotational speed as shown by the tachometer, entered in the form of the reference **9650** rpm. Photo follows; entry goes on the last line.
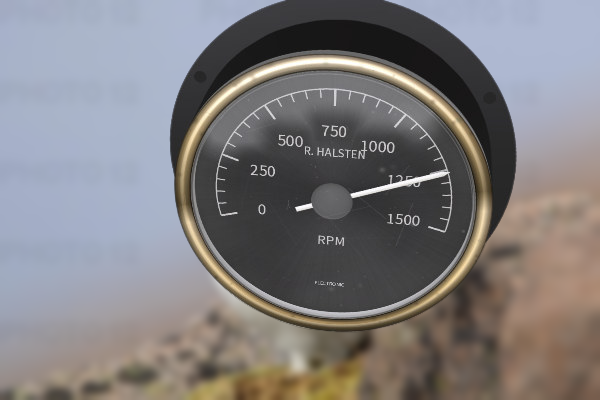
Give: **1250** rpm
